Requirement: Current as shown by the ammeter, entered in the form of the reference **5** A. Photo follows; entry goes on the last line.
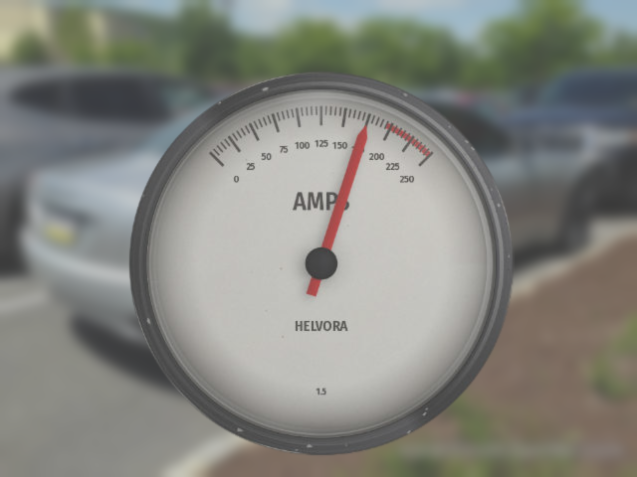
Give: **175** A
